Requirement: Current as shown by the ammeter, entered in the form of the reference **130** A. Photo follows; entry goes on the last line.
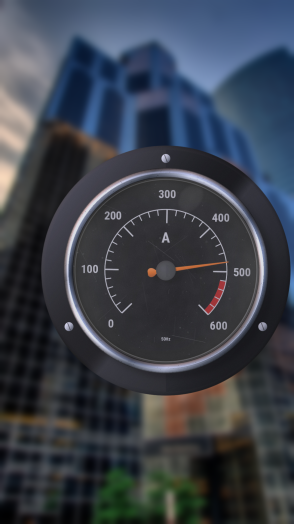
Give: **480** A
